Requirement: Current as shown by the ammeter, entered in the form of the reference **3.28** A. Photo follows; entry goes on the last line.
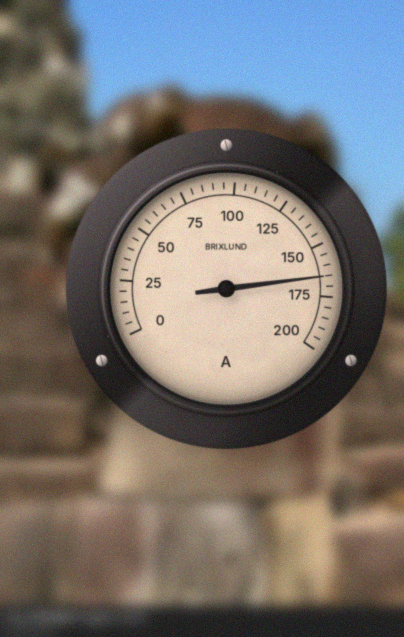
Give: **165** A
